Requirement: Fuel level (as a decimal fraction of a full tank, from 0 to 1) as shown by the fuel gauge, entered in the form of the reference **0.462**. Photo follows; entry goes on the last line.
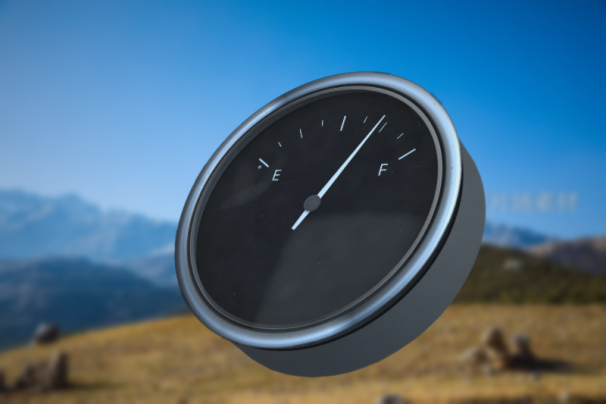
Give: **0.75**
